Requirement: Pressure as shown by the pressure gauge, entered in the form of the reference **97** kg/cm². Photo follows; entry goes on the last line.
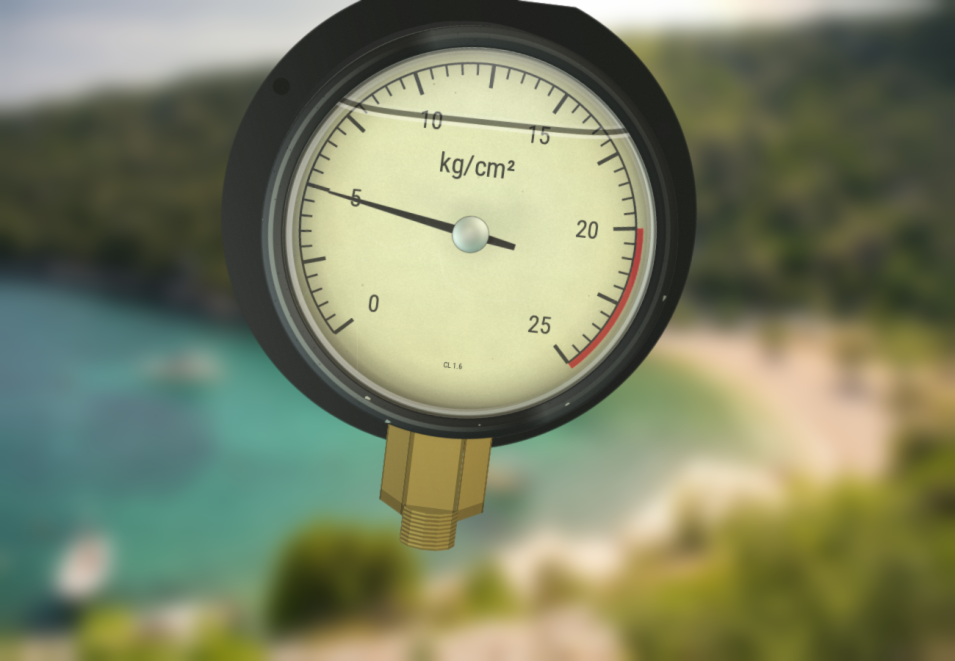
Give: **5** kg/cm²
